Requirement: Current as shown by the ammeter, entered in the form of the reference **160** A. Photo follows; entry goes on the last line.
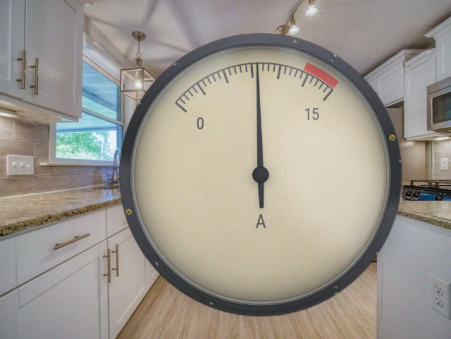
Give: **8** A
